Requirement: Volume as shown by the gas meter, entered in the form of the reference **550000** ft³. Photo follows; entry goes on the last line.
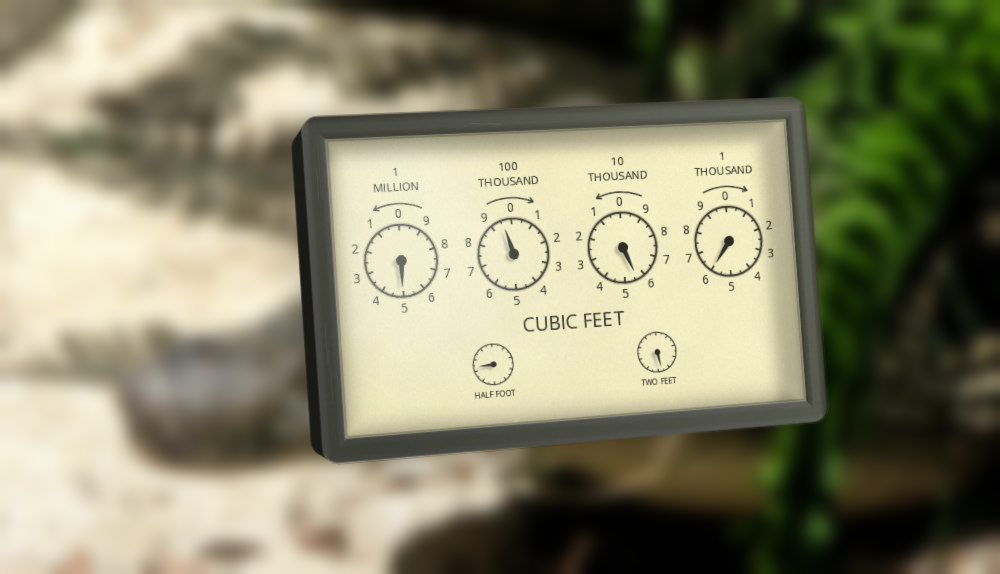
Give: **495600** ft³
